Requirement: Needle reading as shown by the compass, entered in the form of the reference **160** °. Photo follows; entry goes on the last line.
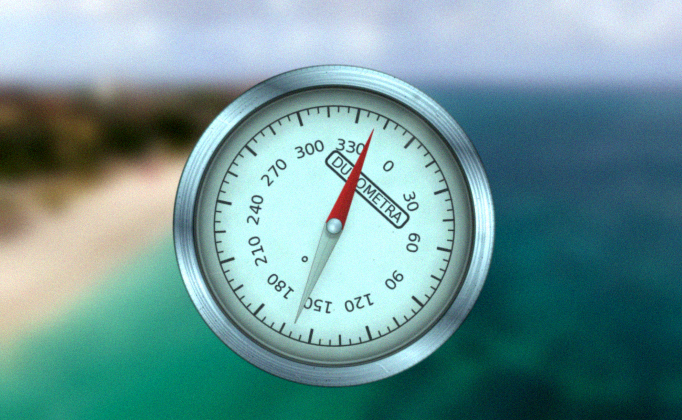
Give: **340** °
